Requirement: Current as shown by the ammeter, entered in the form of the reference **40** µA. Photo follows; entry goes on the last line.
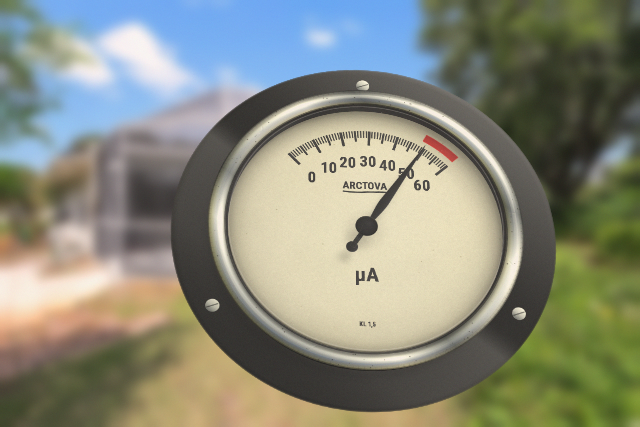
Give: **50** µA
